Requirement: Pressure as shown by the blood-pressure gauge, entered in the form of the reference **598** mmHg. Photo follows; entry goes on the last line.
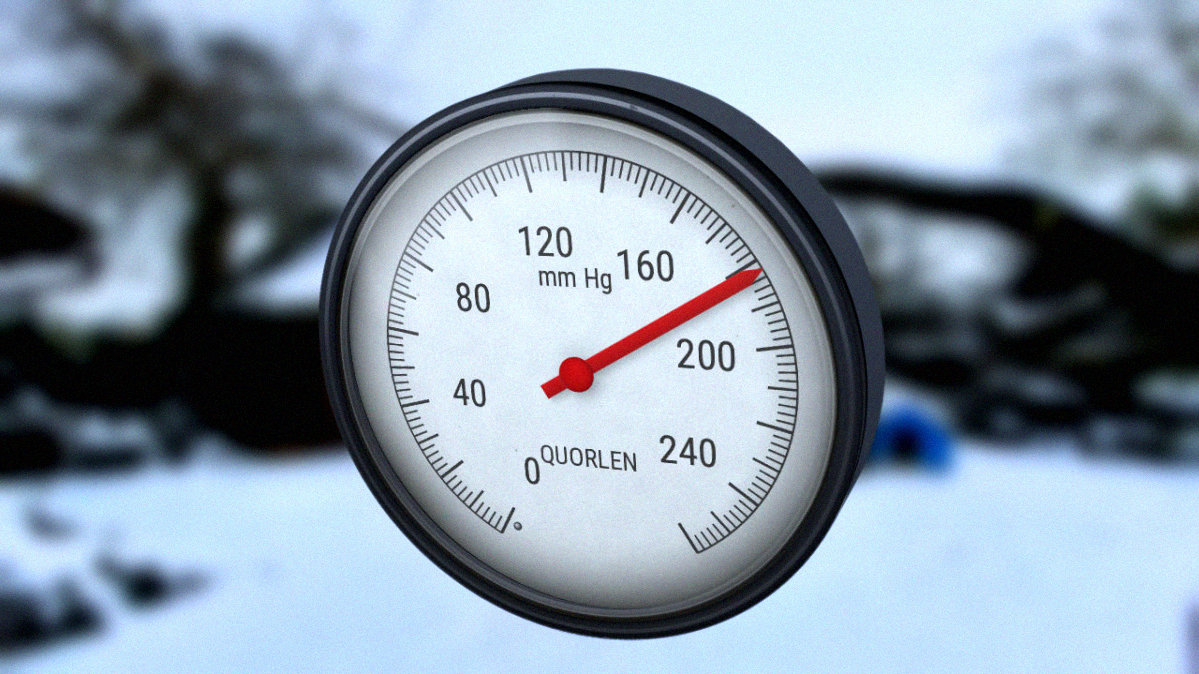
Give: **182** mmHg
